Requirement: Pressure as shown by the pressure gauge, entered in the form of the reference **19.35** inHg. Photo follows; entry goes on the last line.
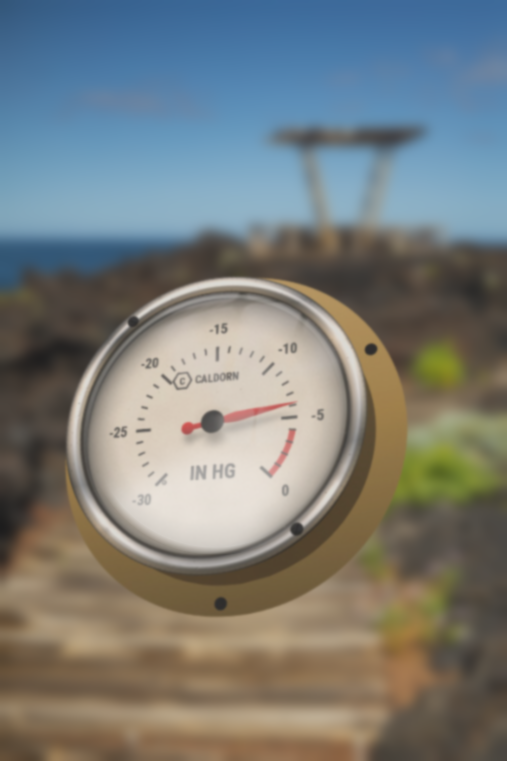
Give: **-6** inHg
